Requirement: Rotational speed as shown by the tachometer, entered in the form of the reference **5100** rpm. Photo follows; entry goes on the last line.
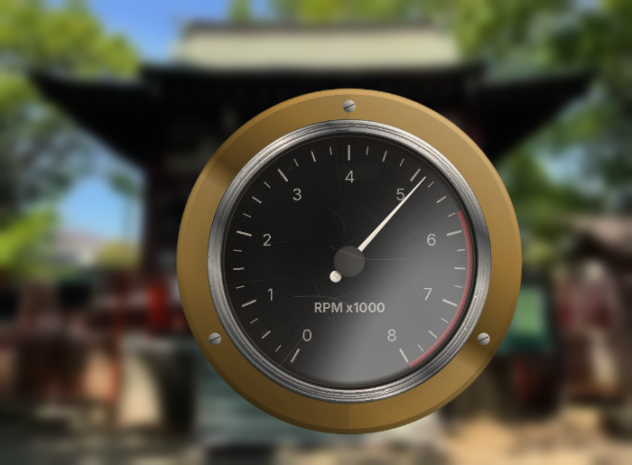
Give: **5125** rpm
